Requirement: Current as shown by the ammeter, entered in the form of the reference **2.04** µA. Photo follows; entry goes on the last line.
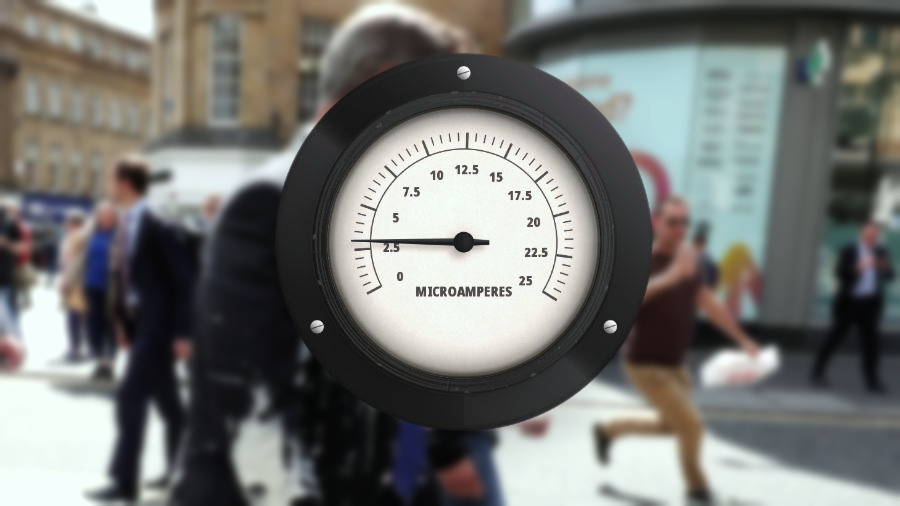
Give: **3** µA
